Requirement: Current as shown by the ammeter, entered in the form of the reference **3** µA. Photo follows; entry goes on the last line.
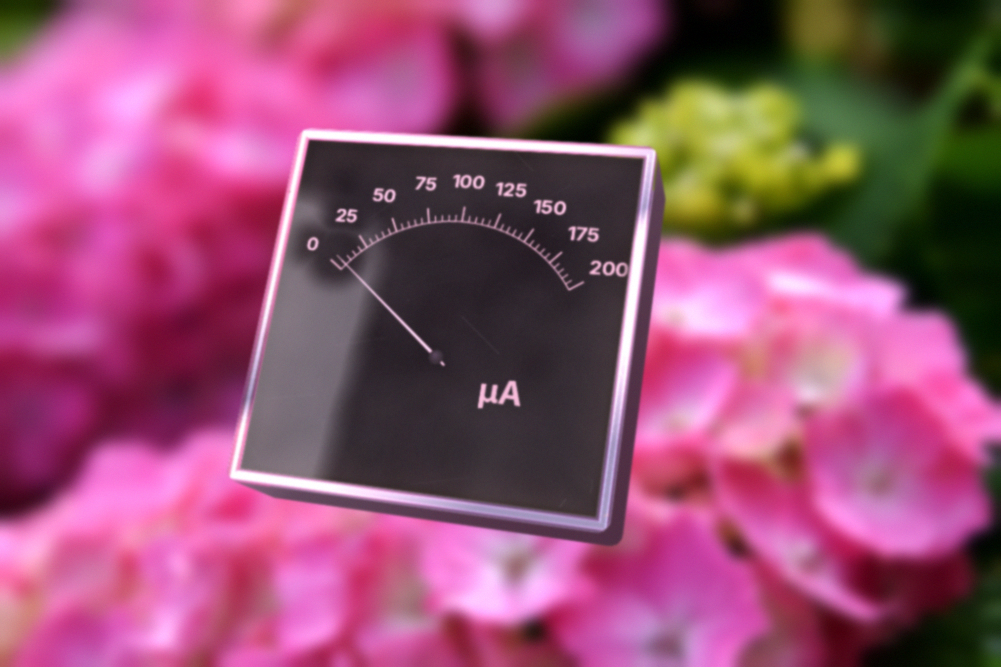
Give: **5** µA
